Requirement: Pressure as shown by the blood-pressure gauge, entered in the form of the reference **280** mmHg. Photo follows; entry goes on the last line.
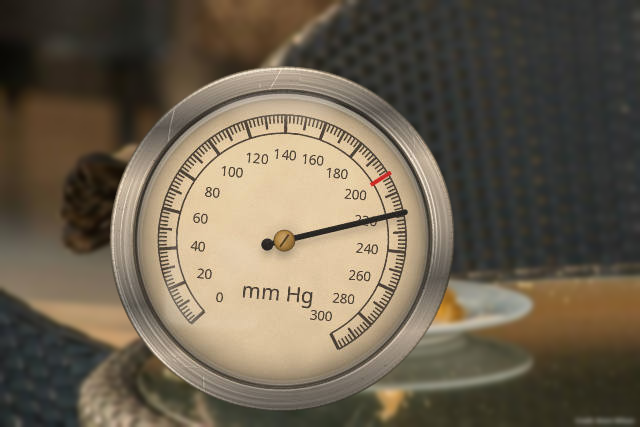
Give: **220** mmHg
